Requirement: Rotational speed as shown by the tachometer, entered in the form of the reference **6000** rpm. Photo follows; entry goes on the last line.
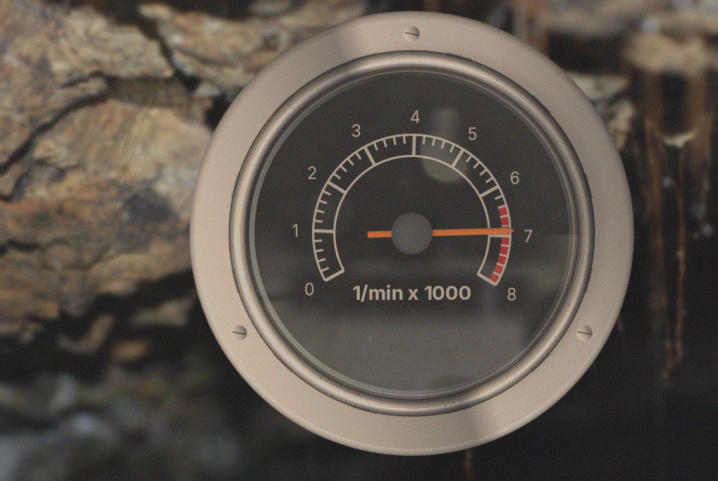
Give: **6900** rpm
